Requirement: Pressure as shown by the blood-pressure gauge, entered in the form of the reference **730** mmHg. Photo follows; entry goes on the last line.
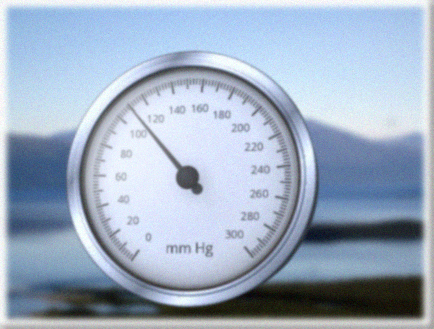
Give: **110** mmHg
